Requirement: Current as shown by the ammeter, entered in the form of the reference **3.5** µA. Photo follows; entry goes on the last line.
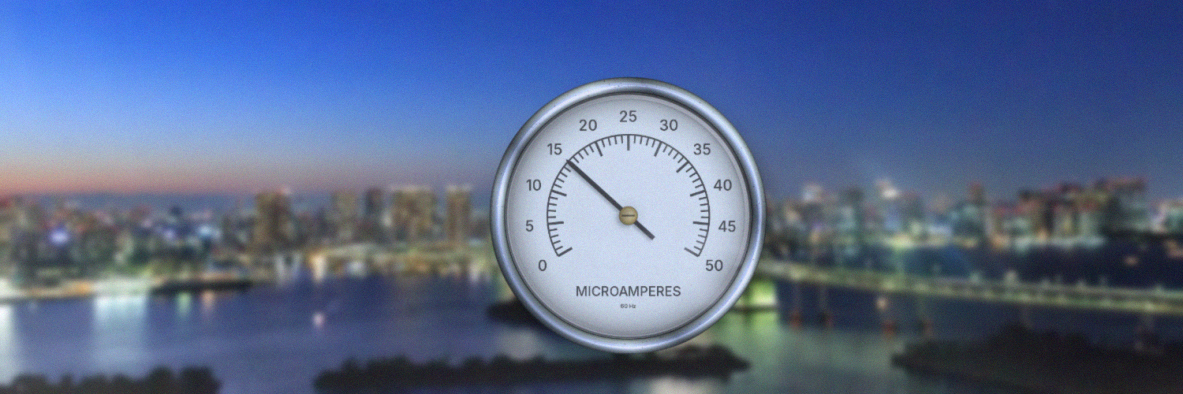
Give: **15** µA
